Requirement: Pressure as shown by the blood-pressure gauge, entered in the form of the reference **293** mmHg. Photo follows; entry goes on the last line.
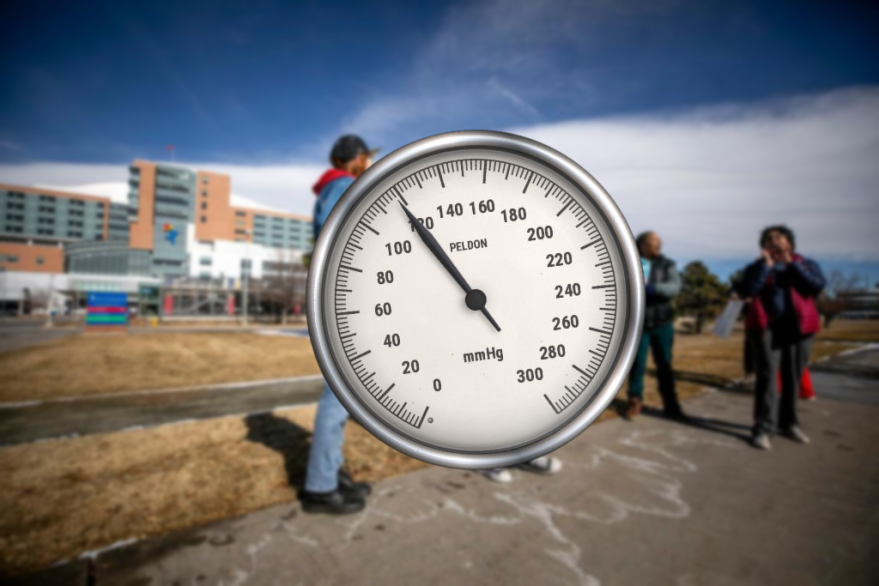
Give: **118** mmHg
